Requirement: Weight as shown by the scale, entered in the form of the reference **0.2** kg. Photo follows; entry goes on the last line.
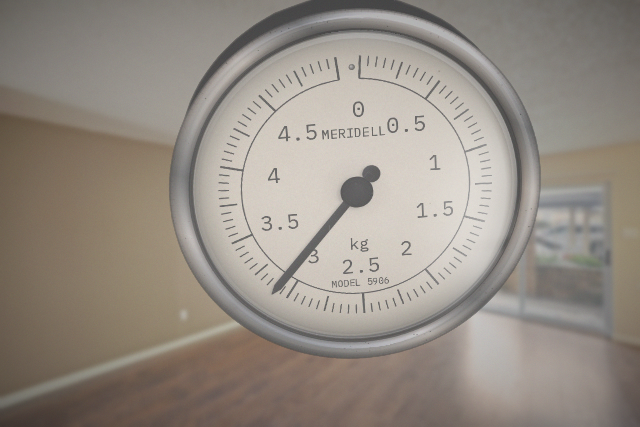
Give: **3.1** kg
